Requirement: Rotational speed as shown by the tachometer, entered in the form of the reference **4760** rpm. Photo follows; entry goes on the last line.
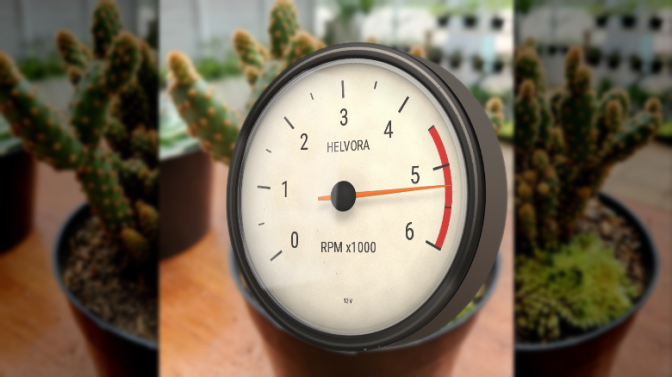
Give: **5250** rpm
